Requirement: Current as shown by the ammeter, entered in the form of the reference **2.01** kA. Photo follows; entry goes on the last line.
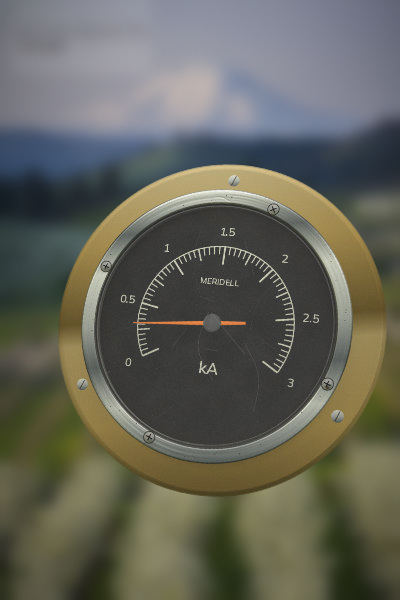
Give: **0.3** kA
